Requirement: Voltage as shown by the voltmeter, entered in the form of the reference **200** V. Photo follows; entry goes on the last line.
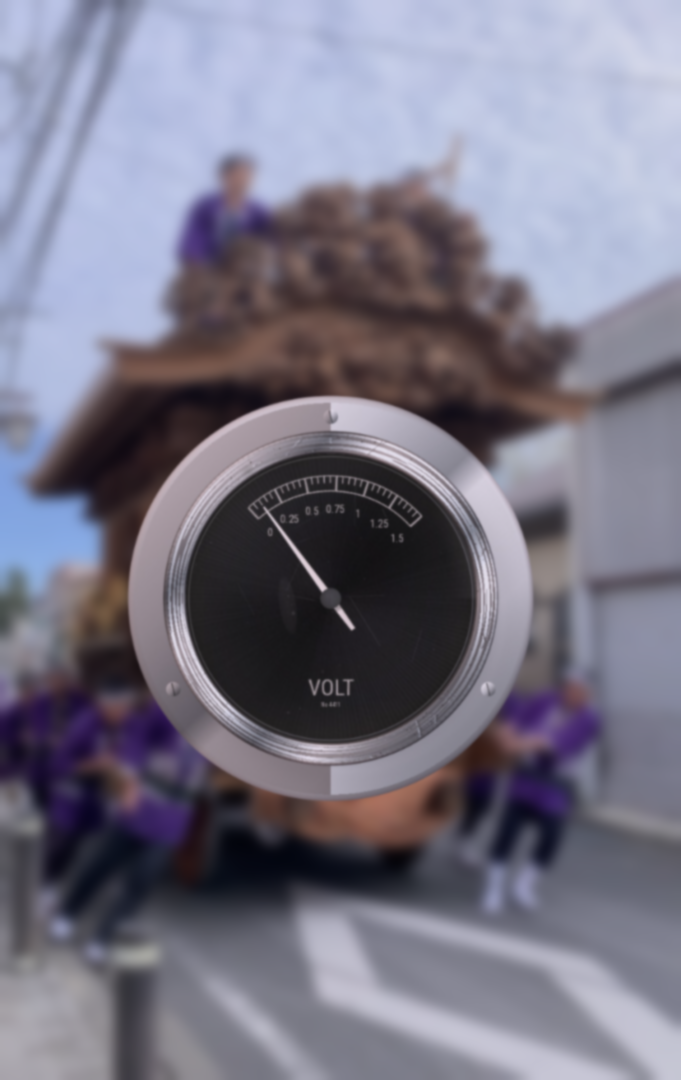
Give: **0.1** V
